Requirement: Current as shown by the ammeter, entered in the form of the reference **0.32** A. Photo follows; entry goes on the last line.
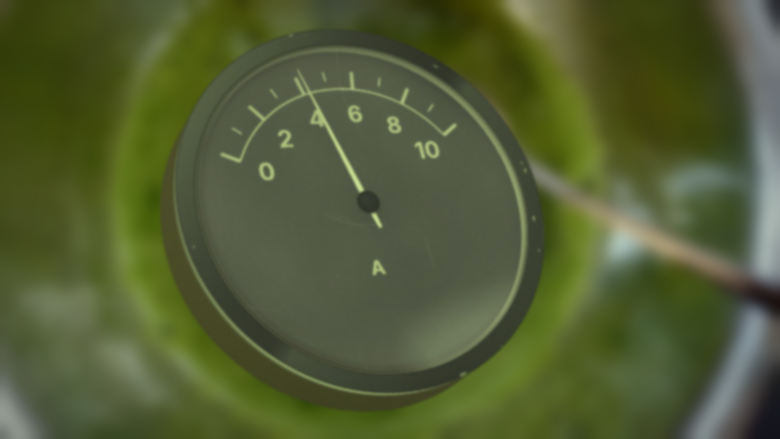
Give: **4** A
